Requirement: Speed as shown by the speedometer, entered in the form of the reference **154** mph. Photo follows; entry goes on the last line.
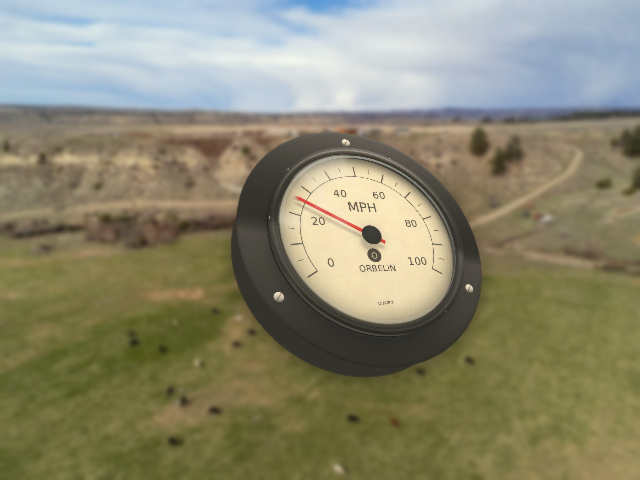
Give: **25** mph
